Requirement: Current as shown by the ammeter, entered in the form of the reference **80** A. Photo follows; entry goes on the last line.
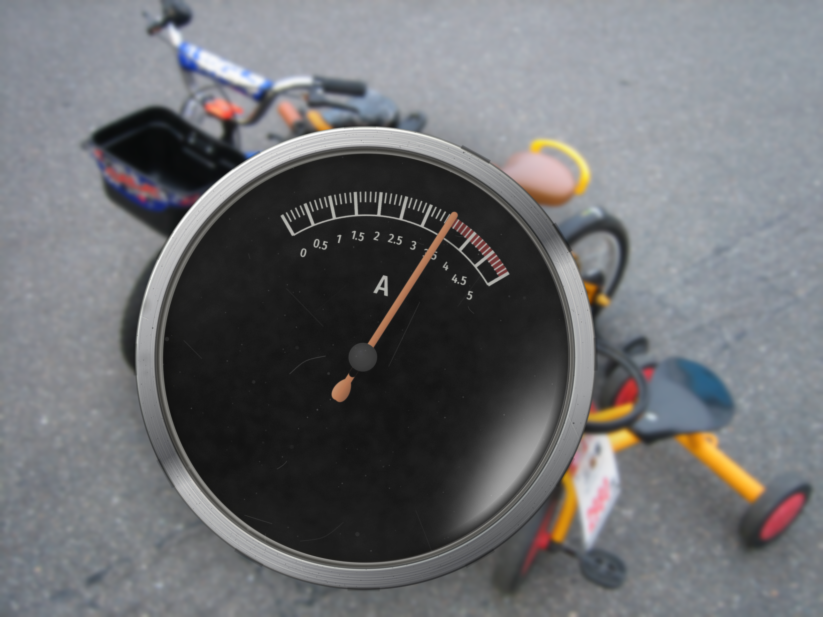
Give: **3.5** A
